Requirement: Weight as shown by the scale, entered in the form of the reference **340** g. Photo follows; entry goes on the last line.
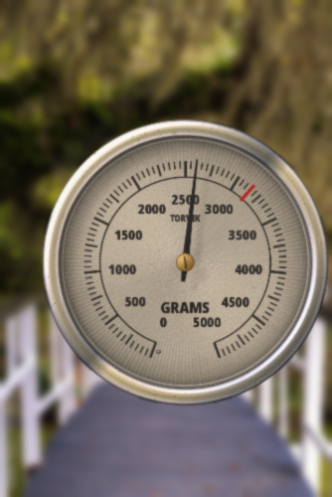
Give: **2600** g
